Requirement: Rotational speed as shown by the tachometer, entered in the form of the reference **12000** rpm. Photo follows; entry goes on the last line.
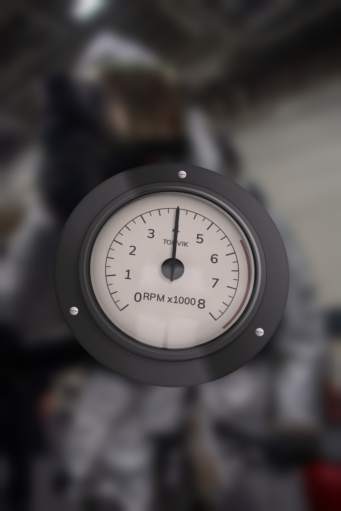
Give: **4000** rpm
